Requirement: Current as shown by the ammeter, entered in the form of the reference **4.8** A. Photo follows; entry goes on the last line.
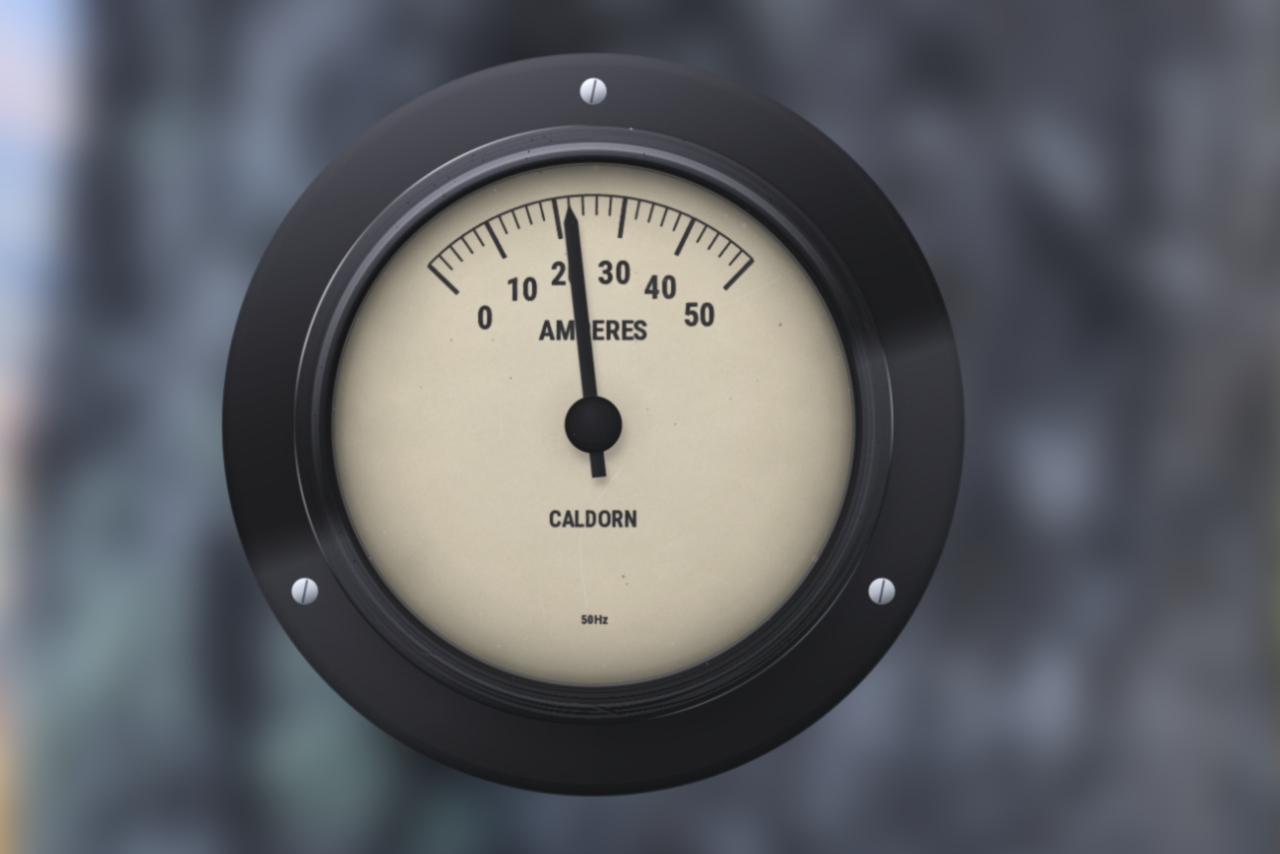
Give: **22** A
